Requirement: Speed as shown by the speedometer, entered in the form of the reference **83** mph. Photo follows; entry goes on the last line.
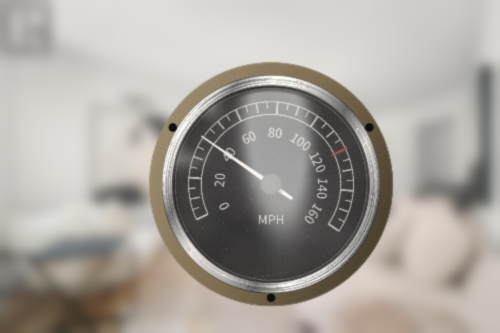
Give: **40** mph
